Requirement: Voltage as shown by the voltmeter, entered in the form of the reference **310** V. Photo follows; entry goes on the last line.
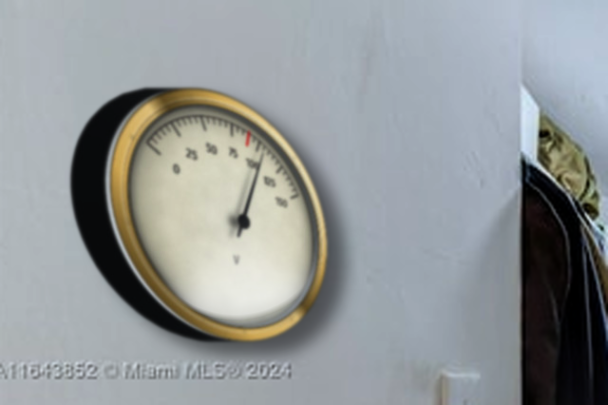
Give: **100** V
